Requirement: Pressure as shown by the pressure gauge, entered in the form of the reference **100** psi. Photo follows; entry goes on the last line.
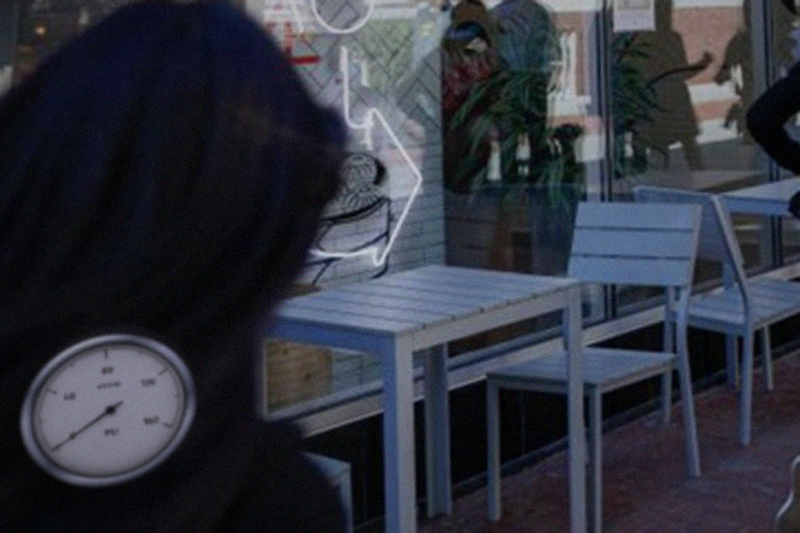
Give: **0** psi
